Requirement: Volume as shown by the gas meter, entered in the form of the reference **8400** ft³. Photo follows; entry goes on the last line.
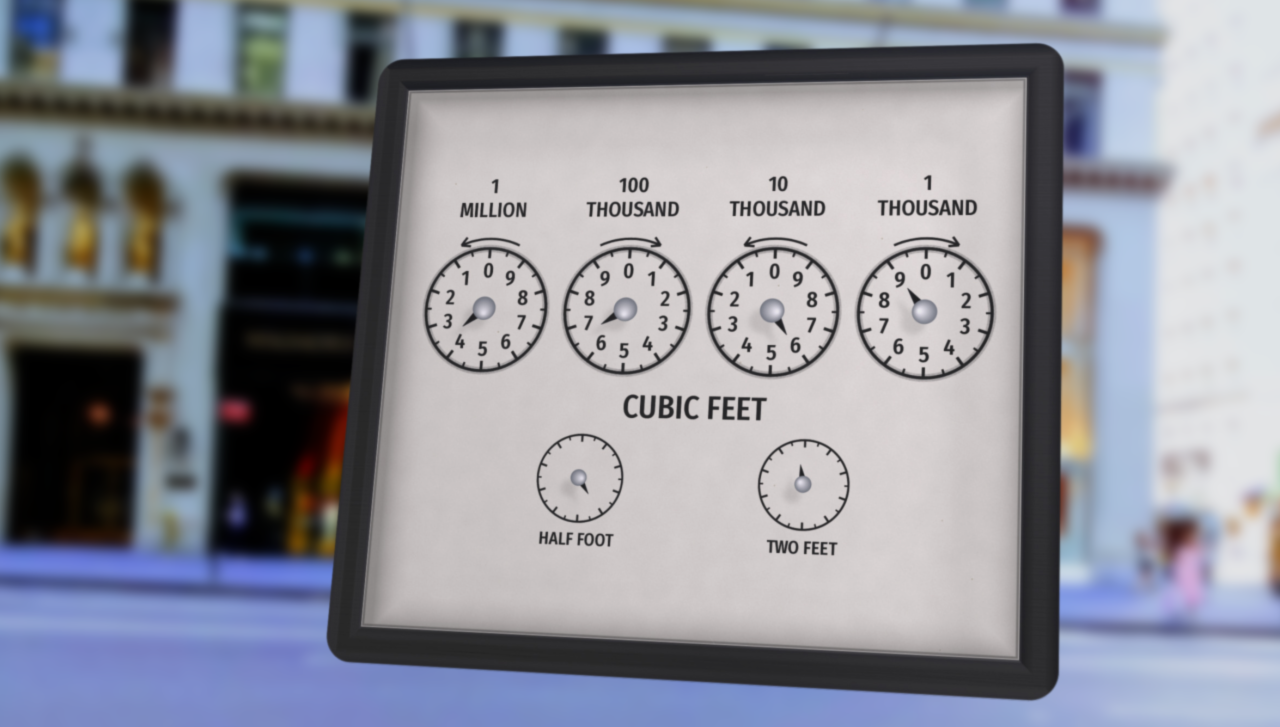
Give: **365900** ft³
